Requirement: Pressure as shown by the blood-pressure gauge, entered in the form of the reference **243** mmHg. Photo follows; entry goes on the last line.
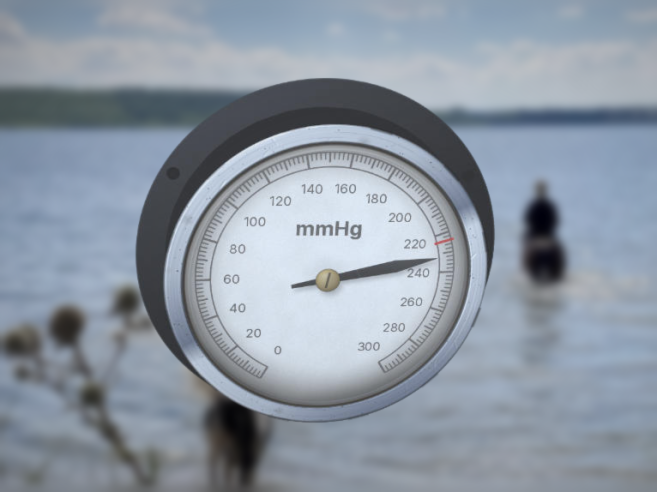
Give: **230** mmHg
